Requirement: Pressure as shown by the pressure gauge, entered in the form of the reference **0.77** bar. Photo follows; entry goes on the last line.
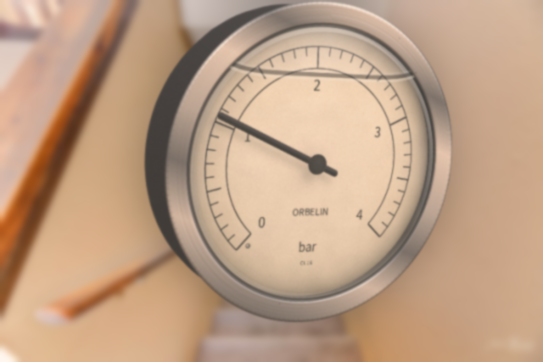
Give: **1.05** bar
